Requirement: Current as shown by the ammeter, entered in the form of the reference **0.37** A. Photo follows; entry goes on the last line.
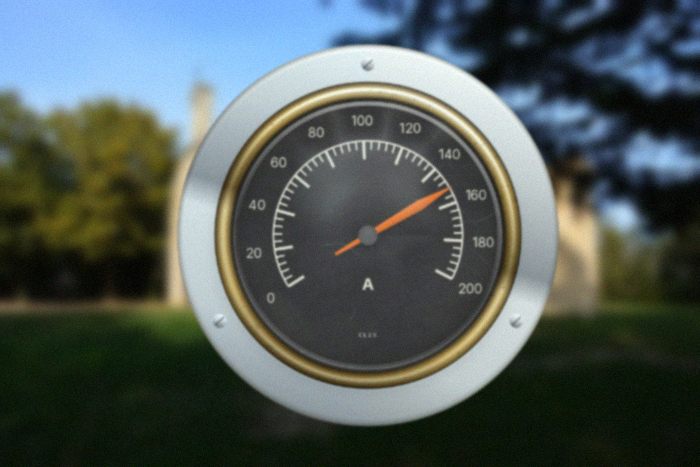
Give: **152** A
